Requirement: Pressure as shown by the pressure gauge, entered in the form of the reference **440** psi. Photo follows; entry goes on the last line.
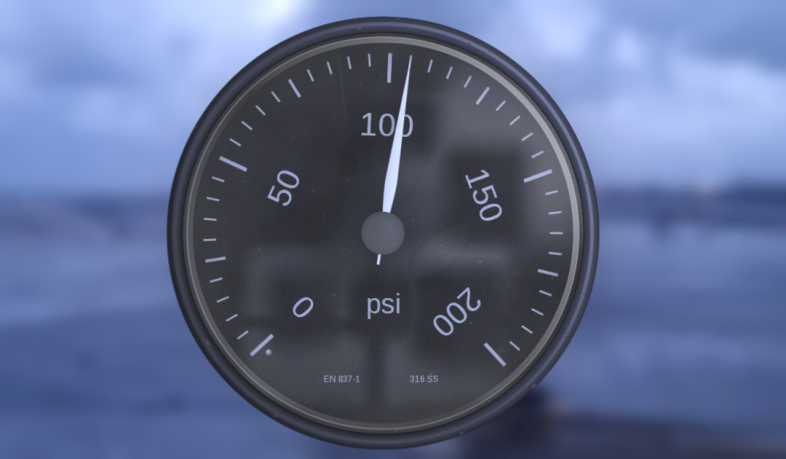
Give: **105** psi
